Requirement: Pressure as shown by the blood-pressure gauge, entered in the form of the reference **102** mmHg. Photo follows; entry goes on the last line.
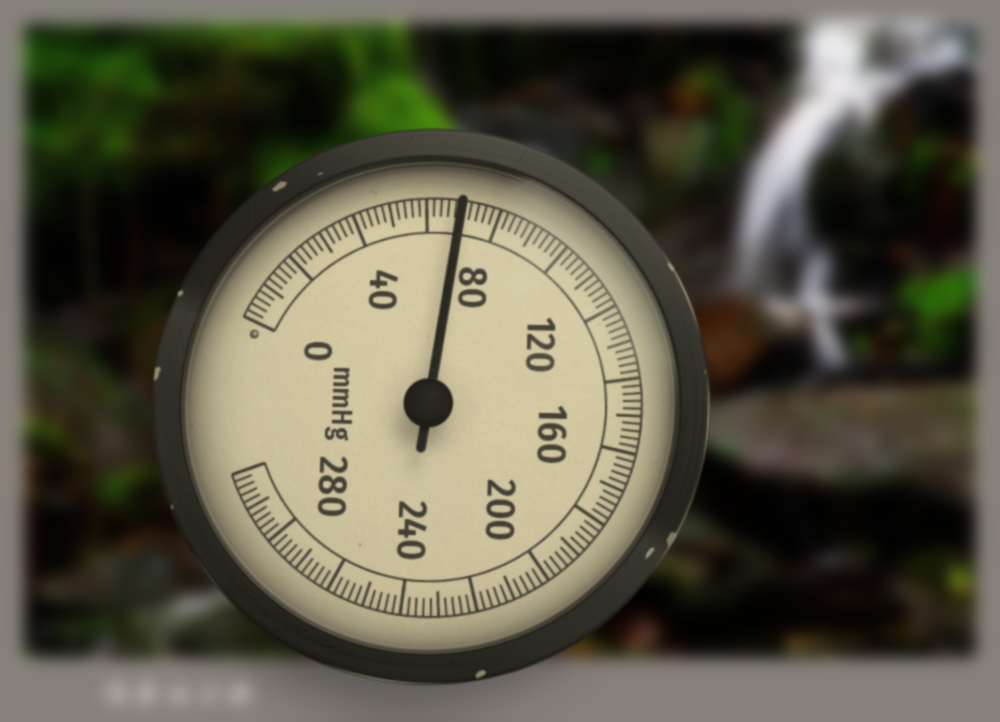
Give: **70** mmHg
